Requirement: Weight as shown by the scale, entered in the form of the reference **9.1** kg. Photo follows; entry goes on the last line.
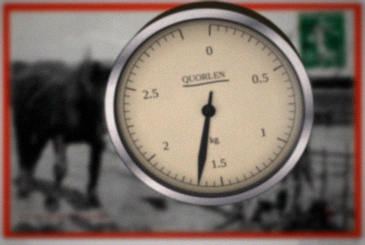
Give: **1.65** kg
